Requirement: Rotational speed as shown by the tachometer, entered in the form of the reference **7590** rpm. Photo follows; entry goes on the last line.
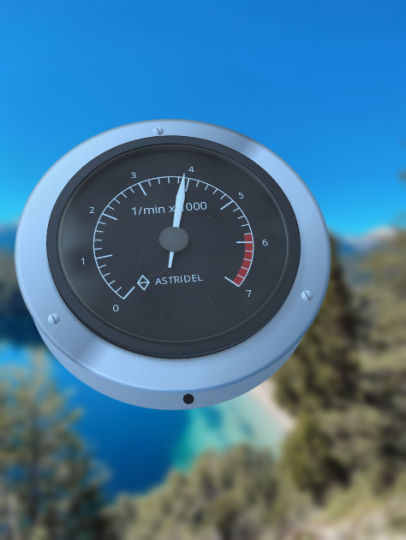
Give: **3900** rpm
